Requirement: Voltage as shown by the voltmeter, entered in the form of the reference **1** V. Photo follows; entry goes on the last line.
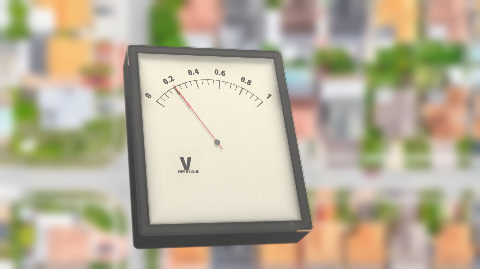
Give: **0.2** V
